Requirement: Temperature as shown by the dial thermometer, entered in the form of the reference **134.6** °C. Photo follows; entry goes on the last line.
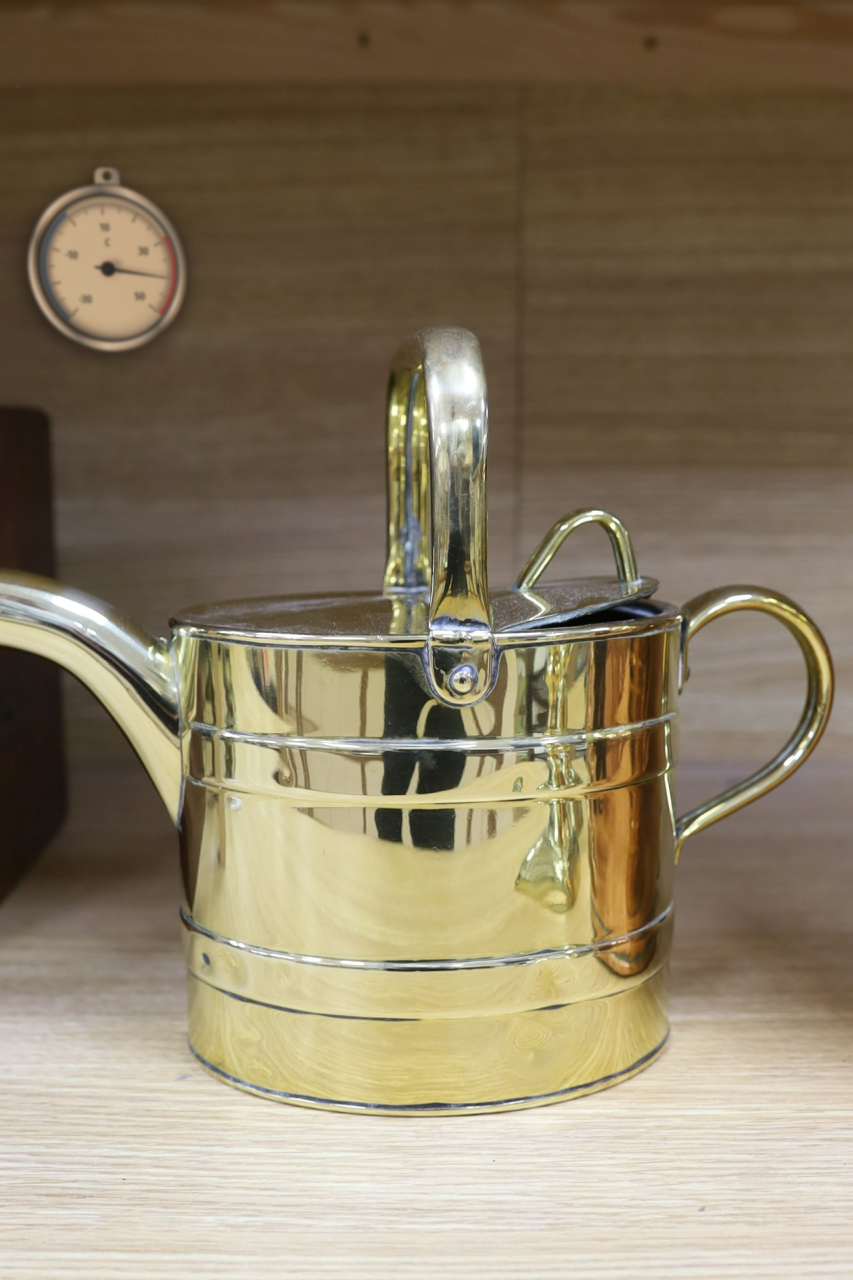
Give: **40** °C
